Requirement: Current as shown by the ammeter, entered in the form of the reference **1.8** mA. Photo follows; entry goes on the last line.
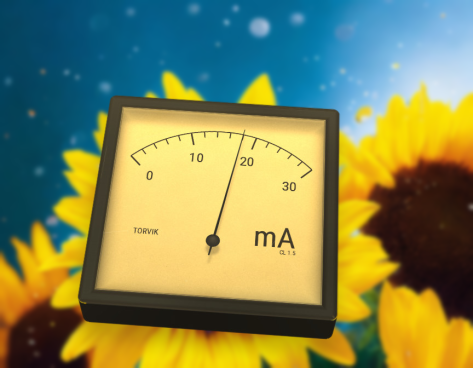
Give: **18** mA
